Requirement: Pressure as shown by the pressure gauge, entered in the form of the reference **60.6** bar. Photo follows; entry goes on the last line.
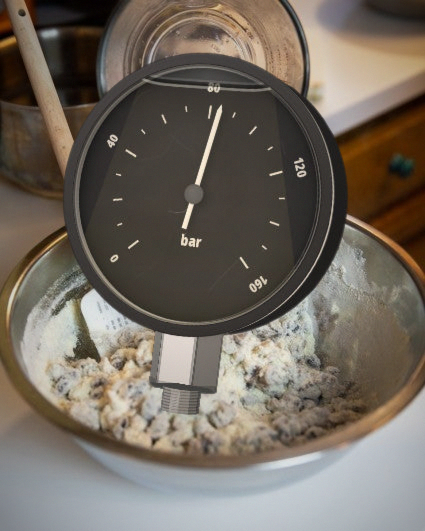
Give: **85** bar
